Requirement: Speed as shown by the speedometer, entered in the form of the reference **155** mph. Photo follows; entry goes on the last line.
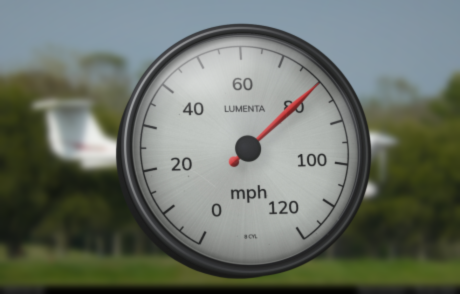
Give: **80** mph
